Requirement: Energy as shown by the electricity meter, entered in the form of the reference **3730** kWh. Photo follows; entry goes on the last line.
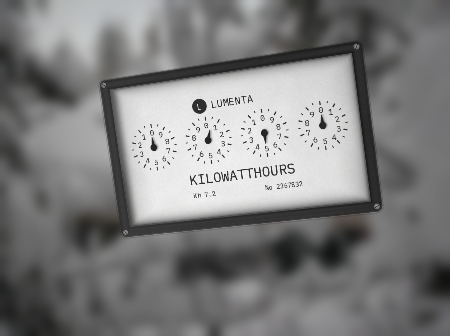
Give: **50** kWh
